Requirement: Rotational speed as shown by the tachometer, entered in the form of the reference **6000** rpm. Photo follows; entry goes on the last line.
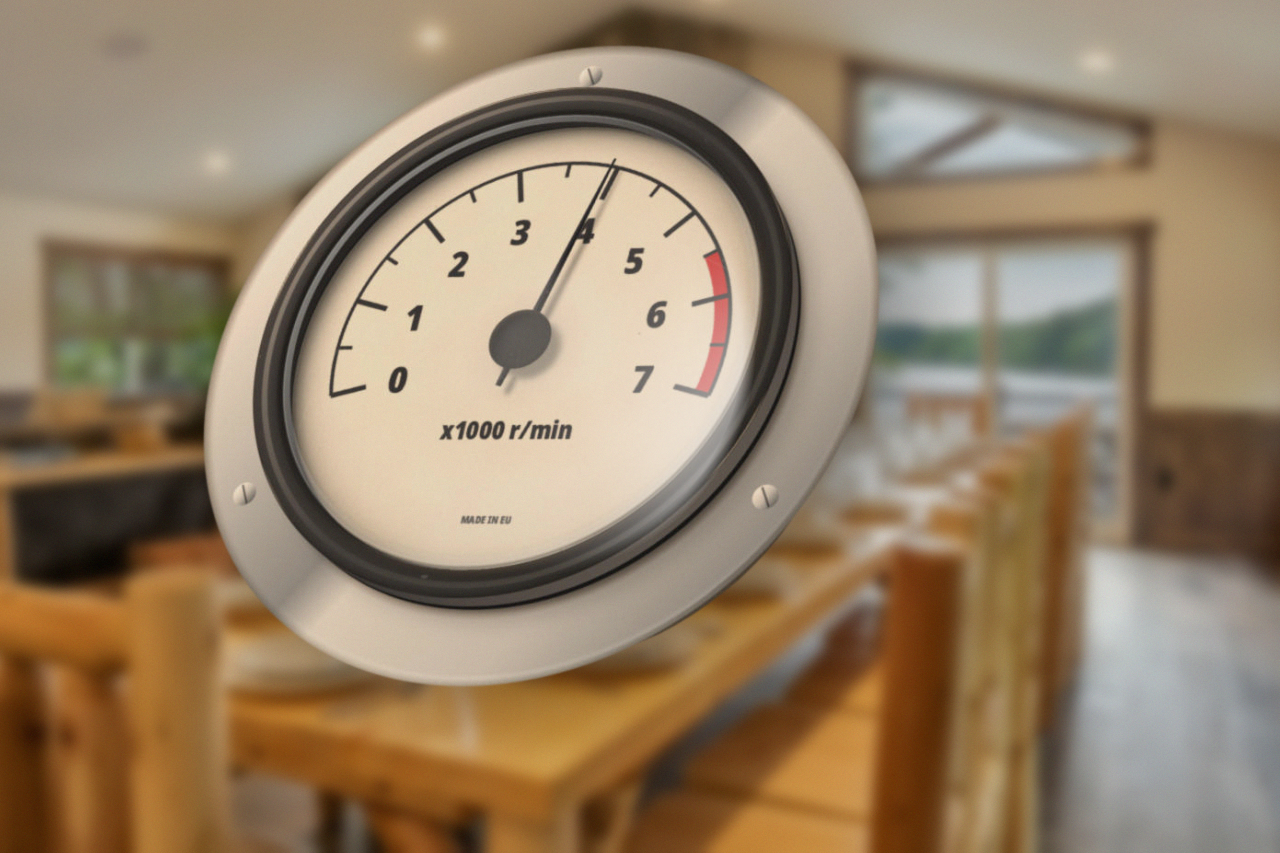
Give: **4000** rpm
